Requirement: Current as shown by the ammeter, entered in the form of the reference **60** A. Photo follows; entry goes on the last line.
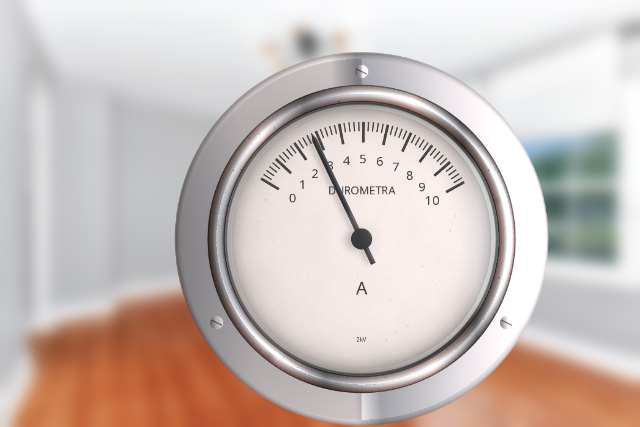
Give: **2.8** A
